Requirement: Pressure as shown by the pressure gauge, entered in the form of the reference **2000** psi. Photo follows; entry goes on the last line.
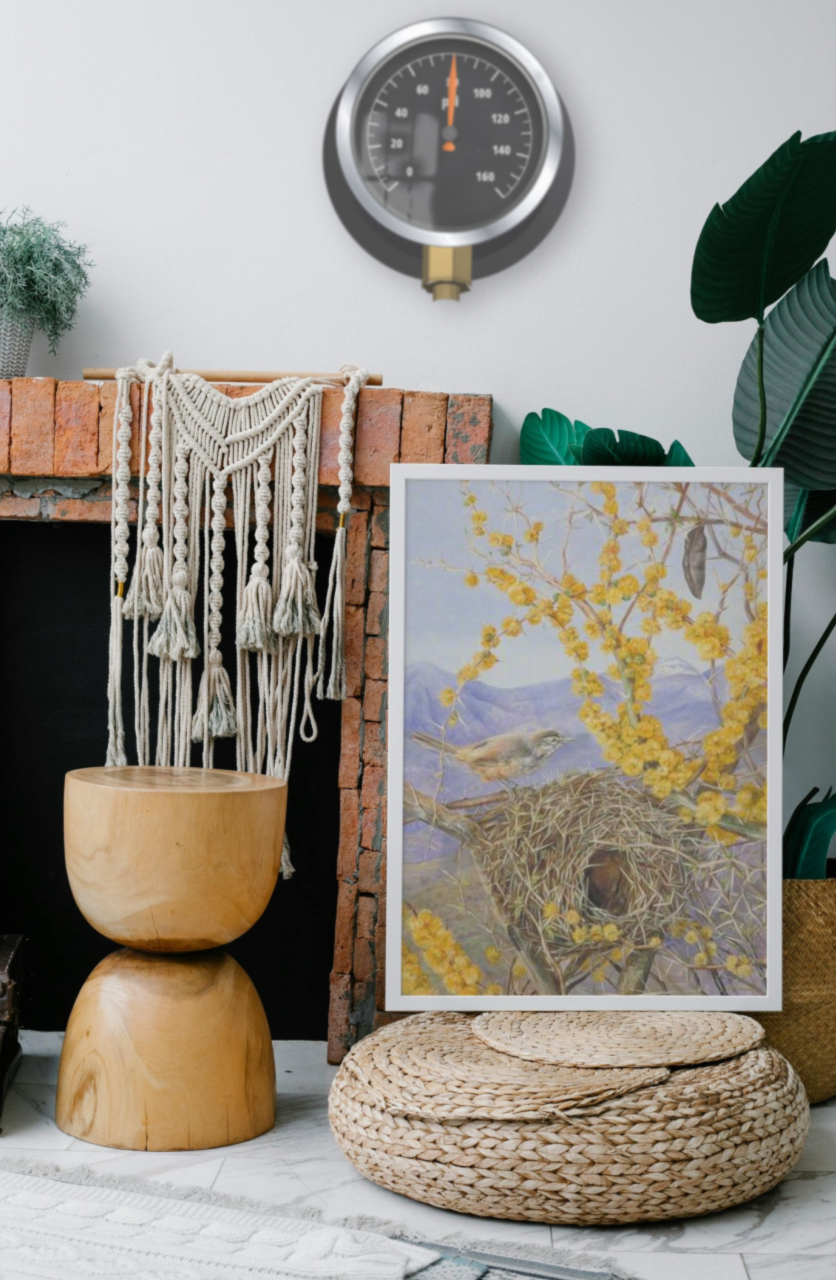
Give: **80** psi
